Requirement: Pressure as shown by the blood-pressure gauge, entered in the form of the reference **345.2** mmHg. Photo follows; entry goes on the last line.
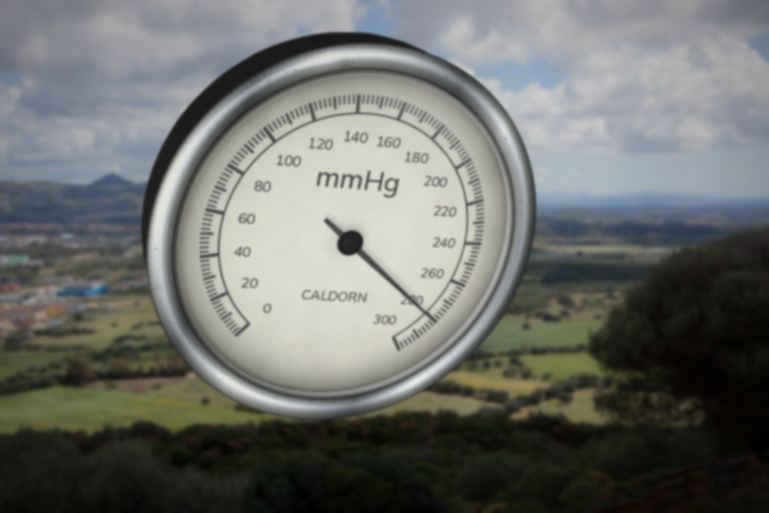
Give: **280** mmHg
